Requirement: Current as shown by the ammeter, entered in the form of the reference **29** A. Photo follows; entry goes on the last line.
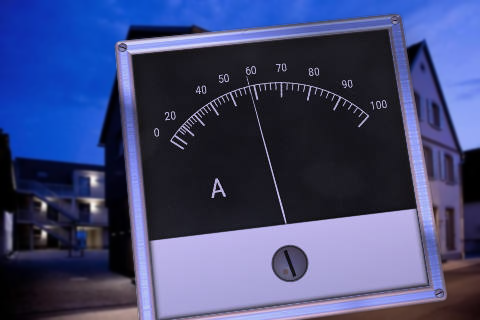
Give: **58** A
